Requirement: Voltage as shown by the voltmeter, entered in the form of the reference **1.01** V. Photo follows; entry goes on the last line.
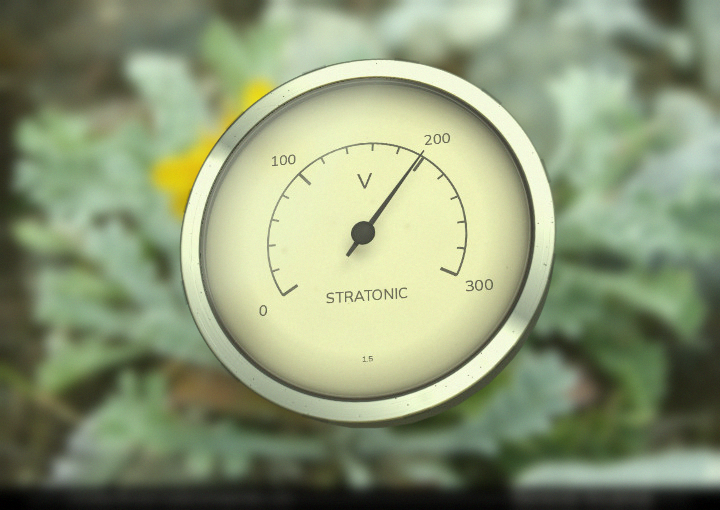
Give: **200** V
